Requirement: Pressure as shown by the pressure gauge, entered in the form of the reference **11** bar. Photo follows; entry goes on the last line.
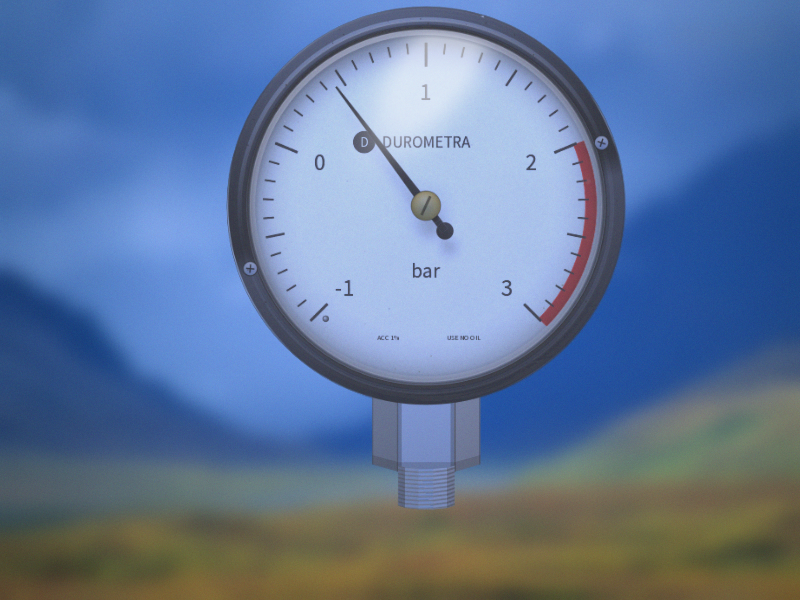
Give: **0.45** bar
